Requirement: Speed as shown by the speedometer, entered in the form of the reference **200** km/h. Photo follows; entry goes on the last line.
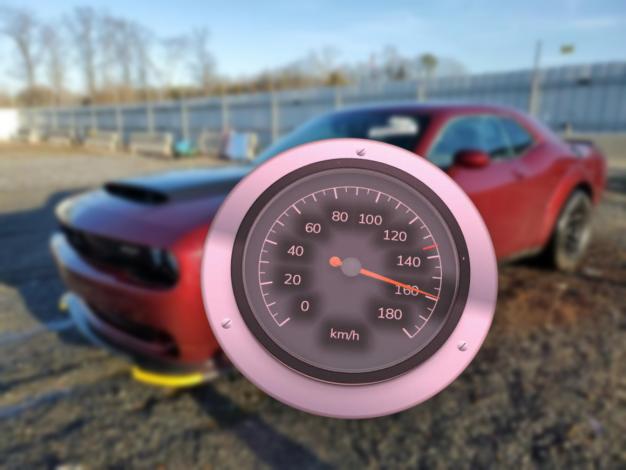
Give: **160** km/h
